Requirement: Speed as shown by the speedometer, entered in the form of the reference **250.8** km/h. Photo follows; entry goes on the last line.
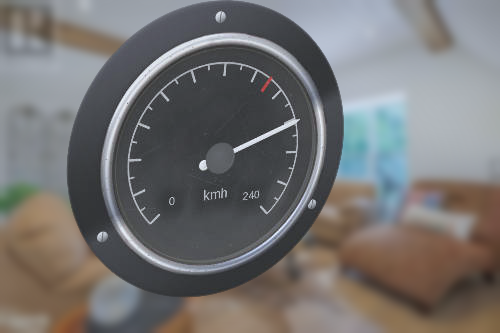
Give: **180** km/h
